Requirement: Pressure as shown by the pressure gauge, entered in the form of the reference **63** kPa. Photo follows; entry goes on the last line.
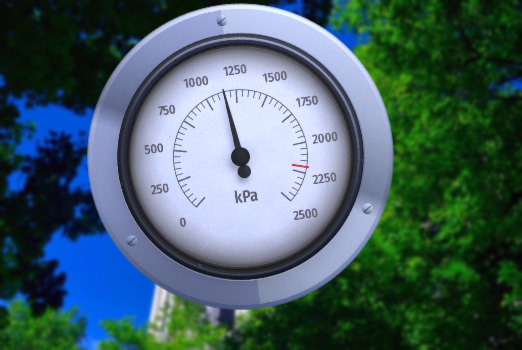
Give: **1150** kPa
